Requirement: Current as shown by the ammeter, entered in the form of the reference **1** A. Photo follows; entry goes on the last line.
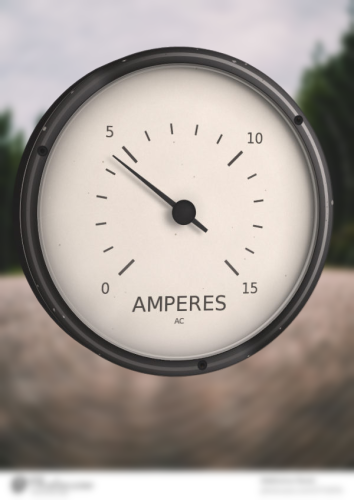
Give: **4.5** A
